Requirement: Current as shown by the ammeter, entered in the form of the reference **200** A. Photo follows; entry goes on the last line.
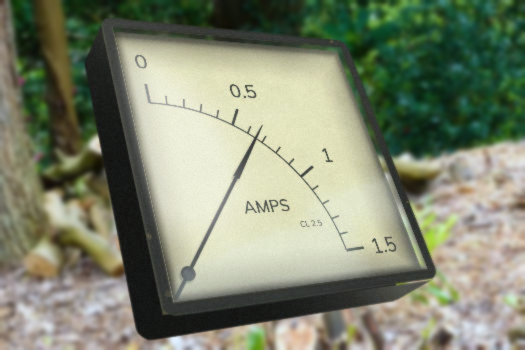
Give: **0.65** A
